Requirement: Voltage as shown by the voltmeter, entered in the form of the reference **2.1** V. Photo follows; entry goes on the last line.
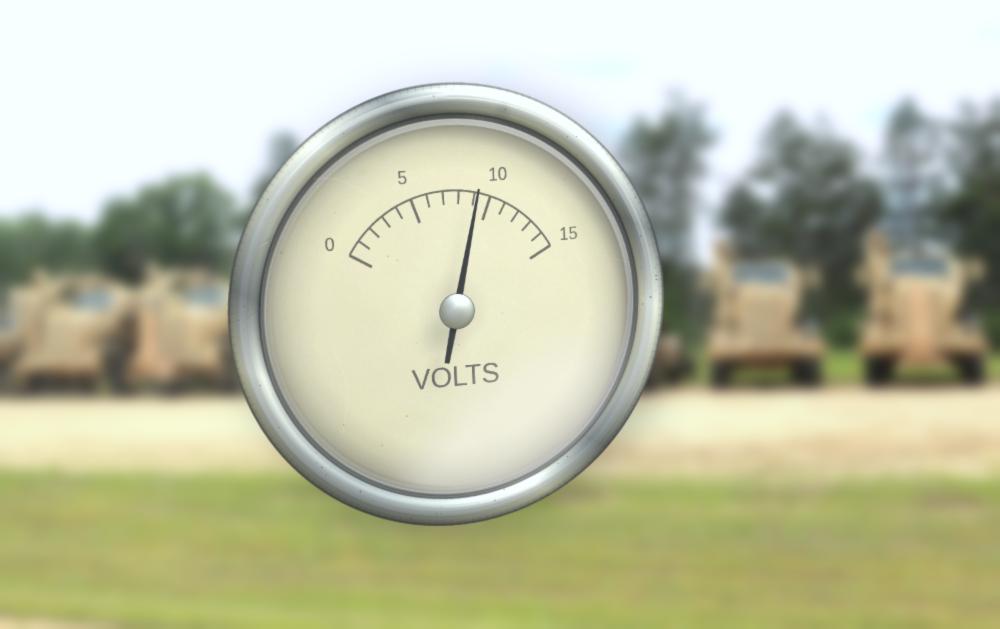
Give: **9** V
